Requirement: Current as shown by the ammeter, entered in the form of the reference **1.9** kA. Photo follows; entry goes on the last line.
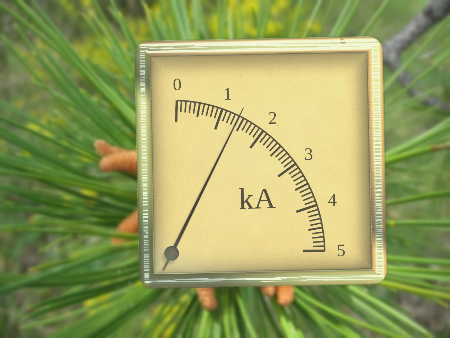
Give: **1.4** kA
